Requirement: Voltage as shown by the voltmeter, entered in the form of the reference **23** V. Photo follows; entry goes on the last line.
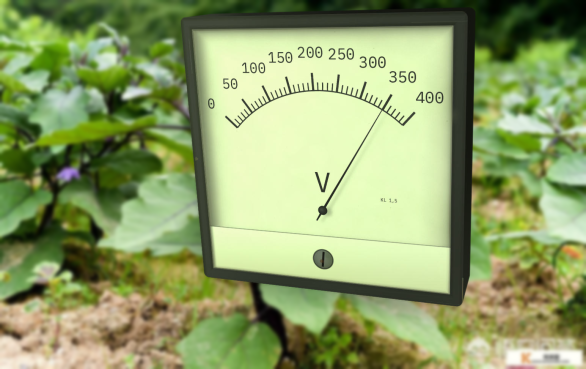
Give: **350** V
